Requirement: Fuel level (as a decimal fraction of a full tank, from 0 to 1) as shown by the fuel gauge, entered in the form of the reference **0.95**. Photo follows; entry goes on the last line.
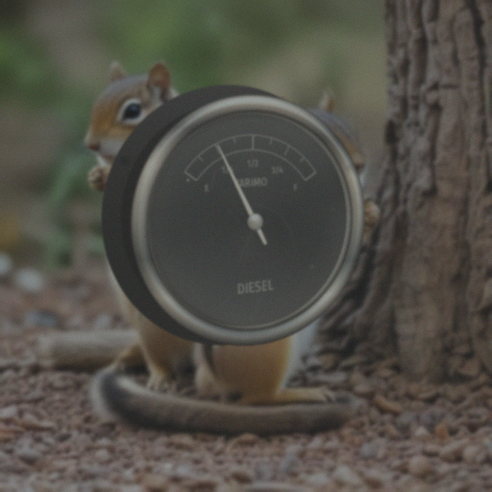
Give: **0.25**
